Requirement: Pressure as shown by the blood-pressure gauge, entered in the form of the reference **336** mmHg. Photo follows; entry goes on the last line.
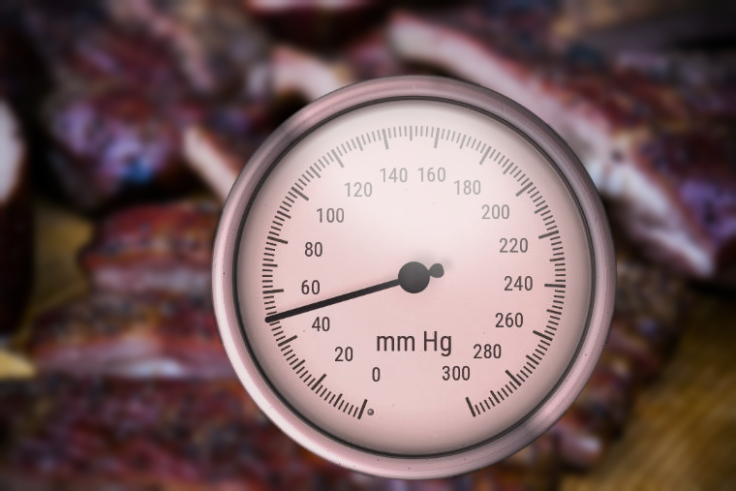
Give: **50** mmHg
